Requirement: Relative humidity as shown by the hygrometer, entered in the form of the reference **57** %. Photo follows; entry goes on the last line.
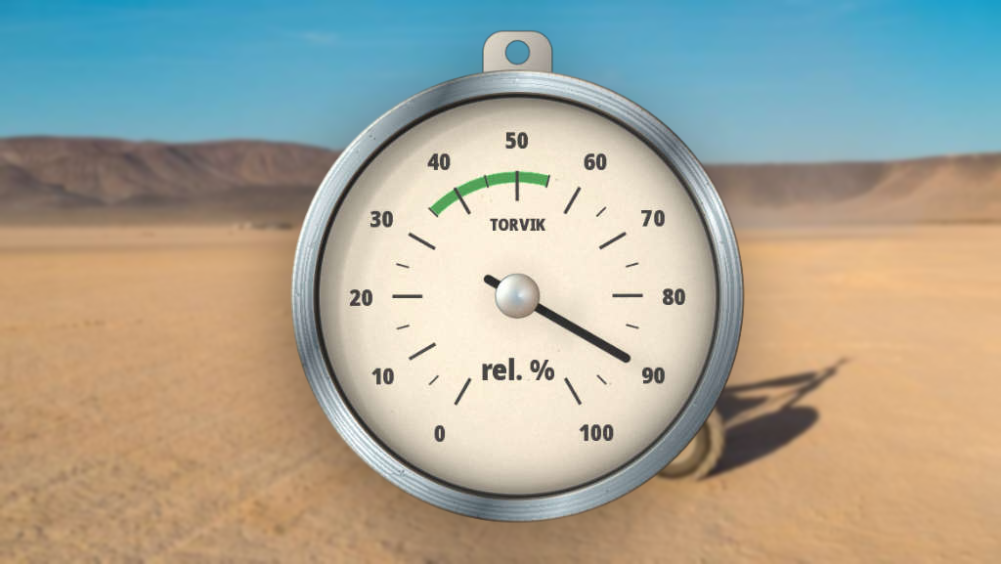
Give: **90** %
